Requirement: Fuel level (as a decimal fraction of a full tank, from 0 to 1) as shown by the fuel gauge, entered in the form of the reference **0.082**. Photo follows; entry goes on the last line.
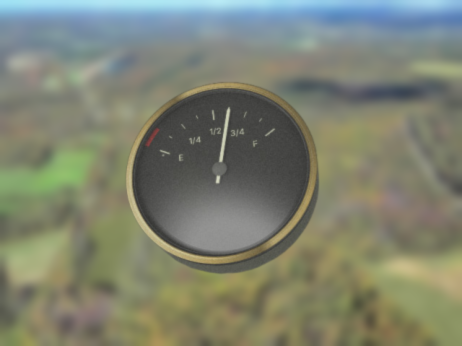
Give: **0.625**
